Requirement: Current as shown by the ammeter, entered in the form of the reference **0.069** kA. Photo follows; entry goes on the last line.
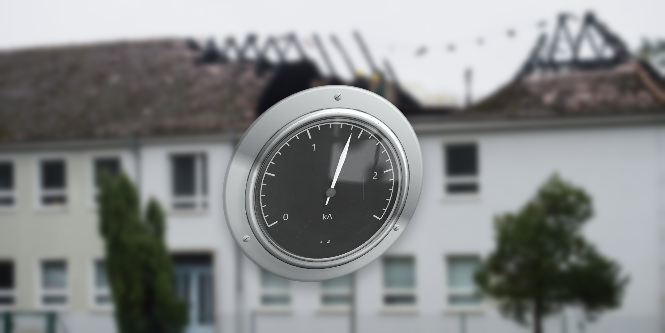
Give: **1.4** kA
